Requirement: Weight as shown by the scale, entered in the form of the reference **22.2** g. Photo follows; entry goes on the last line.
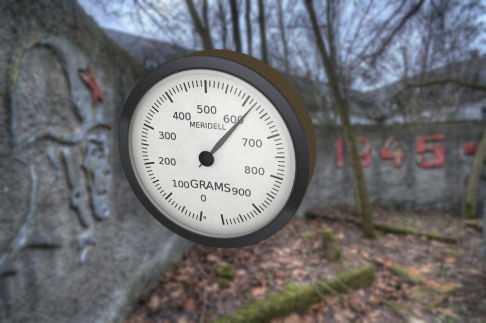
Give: **620** g
